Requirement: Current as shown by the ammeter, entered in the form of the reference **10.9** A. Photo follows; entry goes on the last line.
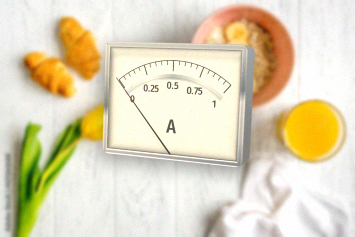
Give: **0** A
